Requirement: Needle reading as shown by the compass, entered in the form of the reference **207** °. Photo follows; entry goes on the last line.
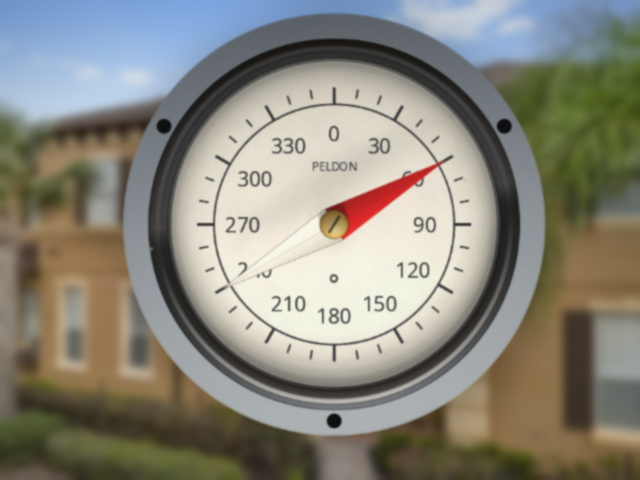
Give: **60** °
